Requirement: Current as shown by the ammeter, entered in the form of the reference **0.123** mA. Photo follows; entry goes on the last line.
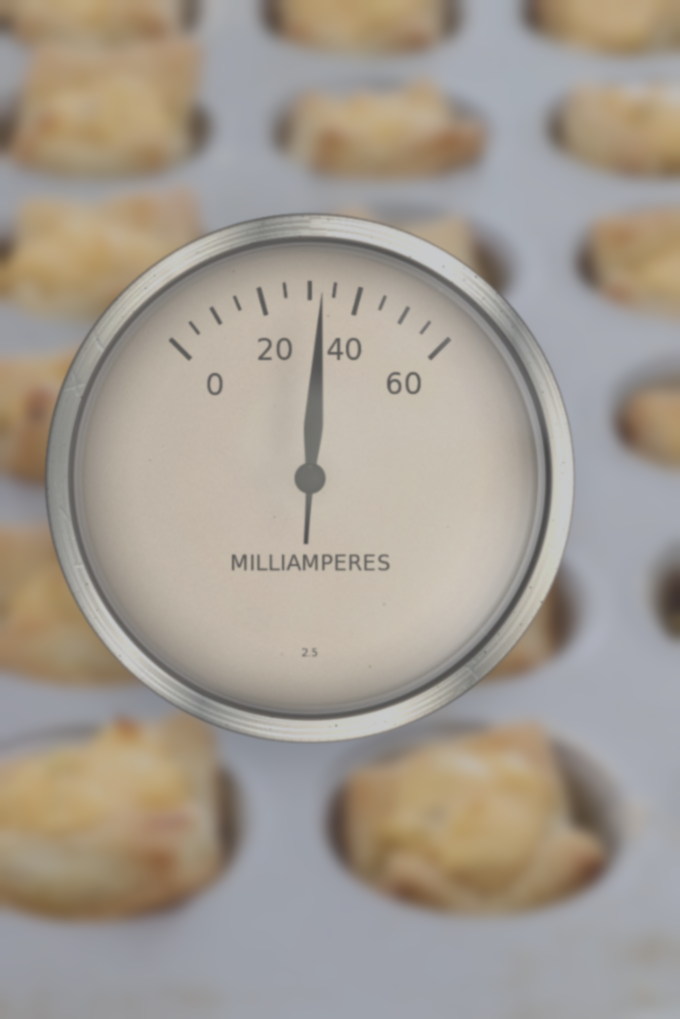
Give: **32.5** mA
